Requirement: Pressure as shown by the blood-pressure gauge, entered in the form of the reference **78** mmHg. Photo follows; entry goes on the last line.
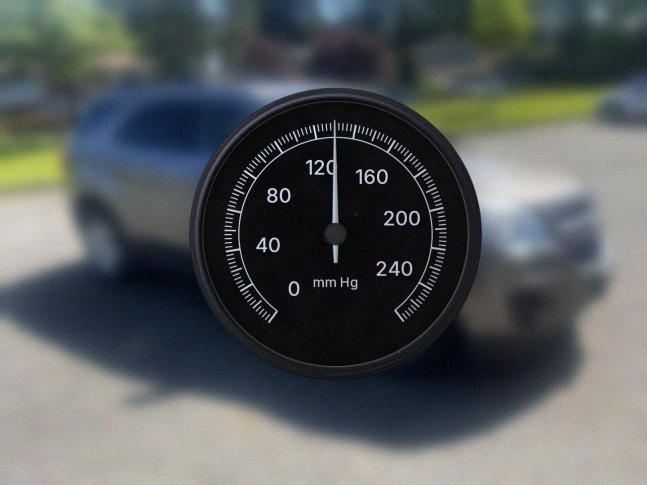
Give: **130** mmHg
